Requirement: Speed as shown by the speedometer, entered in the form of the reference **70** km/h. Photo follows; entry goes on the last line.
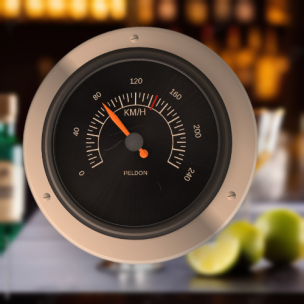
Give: **80** km/h
